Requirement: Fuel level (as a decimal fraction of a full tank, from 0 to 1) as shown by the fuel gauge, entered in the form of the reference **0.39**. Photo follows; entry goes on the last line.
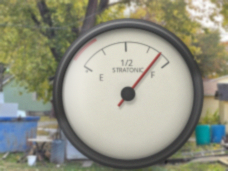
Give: **0.875**
